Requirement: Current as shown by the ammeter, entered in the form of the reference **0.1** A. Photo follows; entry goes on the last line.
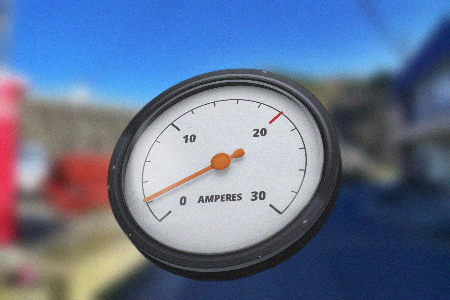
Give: **2** A
